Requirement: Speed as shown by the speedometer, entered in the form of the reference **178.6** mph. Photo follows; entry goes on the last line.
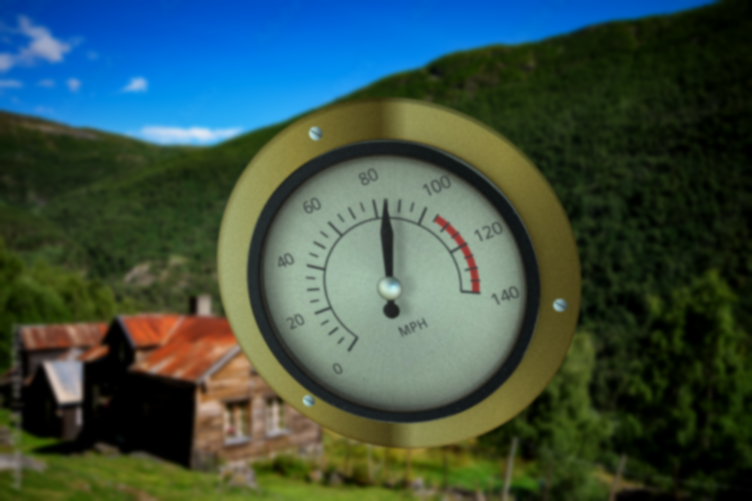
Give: **85** mph
